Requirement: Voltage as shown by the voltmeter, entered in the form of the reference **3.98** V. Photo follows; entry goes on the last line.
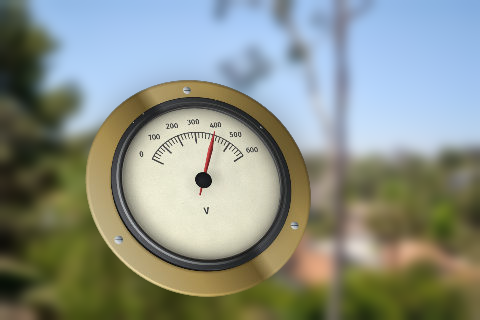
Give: **400** V
